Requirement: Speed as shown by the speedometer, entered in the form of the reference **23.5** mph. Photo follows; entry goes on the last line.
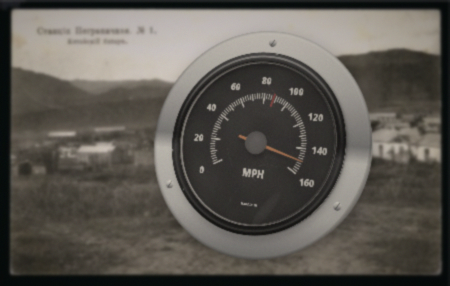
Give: **150** mph
